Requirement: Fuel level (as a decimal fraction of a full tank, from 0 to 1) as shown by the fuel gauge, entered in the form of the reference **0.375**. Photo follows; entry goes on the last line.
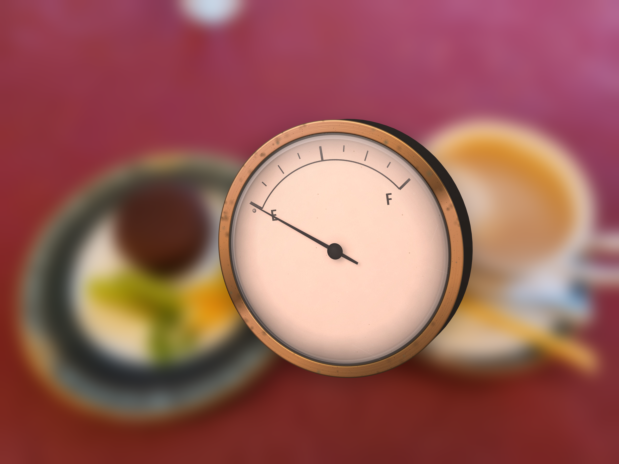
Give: **0**
